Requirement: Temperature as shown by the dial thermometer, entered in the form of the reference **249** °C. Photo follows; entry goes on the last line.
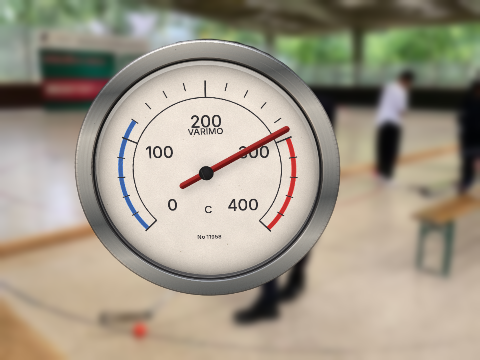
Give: **290** °C
